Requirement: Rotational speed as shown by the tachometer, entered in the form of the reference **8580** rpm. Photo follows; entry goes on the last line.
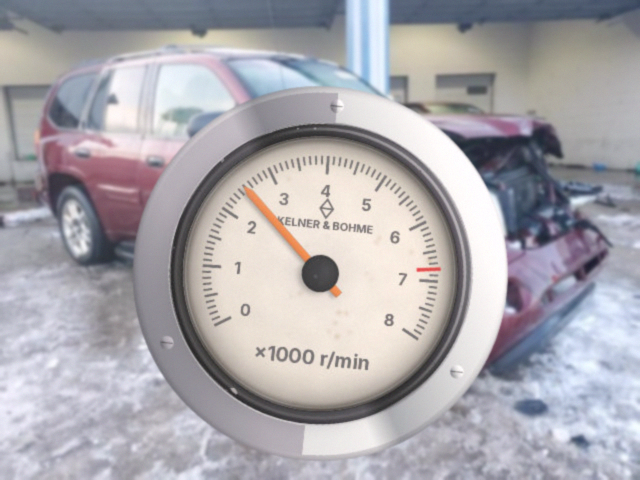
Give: **2500** rpm
